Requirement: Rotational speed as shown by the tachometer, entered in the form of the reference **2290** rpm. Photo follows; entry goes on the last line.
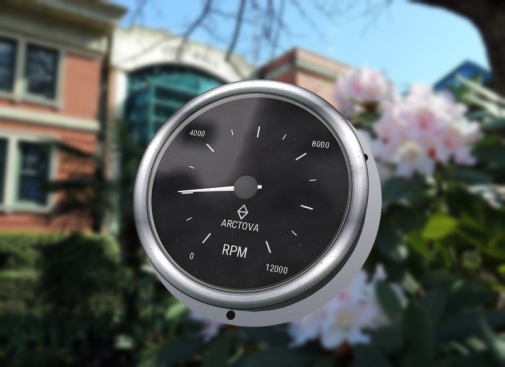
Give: **2000** rpm
